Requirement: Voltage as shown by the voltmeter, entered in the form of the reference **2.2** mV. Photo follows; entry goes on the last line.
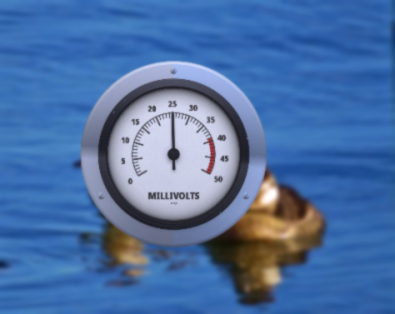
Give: **25** mV
